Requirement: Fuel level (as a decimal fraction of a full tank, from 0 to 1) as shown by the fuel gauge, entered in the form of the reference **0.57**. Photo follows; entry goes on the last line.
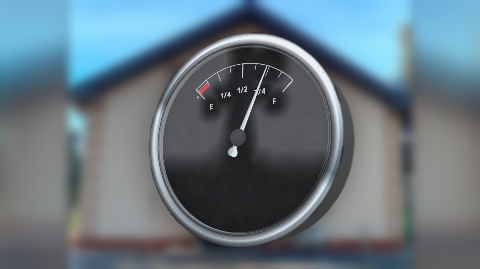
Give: **0.75**
